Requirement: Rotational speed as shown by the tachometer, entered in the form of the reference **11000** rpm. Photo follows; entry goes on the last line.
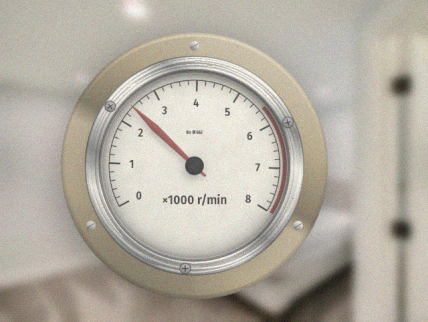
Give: **2400** rpm
